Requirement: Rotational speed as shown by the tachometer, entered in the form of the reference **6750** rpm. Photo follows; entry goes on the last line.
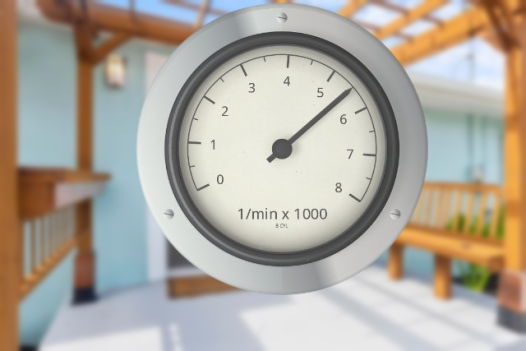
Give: **5500** rpm
